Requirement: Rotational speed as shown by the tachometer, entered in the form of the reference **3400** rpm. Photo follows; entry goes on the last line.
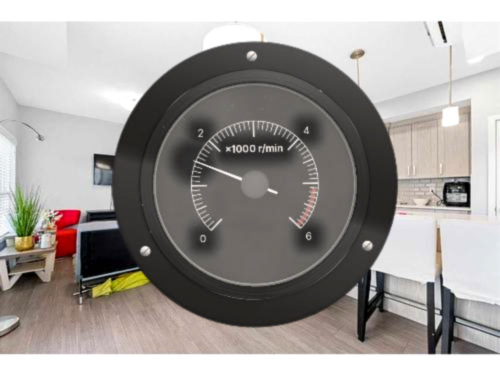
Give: **1500** rpm
